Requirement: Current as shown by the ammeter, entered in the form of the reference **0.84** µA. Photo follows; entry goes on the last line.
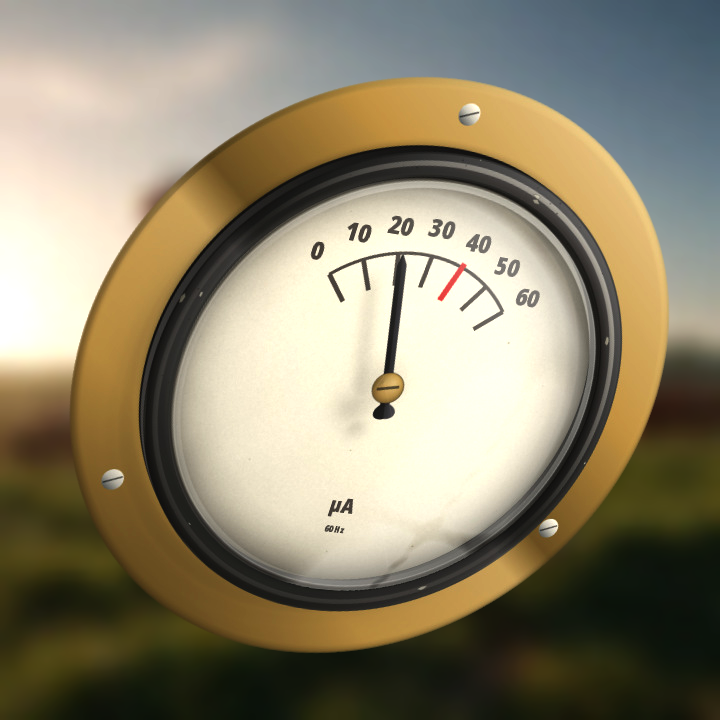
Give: **20** µA
